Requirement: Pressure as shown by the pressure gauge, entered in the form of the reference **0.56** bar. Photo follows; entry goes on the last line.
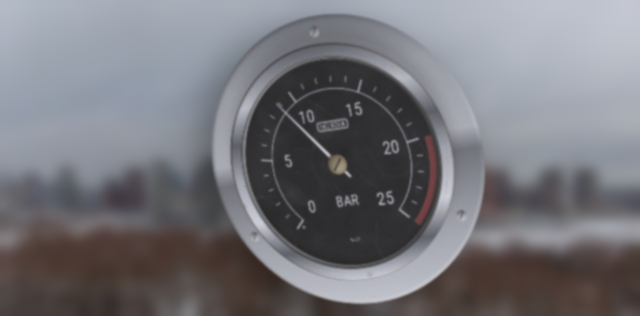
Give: **9** bar
